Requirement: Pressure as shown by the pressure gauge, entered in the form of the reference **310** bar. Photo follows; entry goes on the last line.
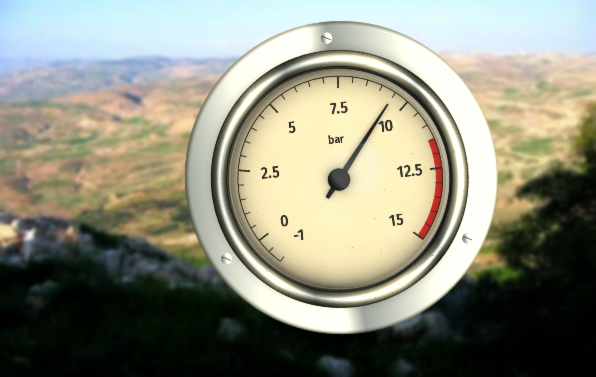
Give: **9.5** bar
